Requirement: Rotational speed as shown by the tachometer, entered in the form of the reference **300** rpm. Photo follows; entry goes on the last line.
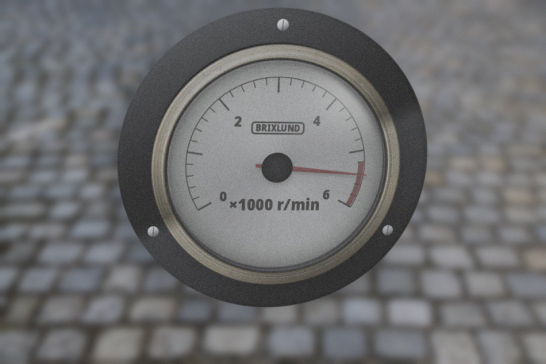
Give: **5400** rpm
